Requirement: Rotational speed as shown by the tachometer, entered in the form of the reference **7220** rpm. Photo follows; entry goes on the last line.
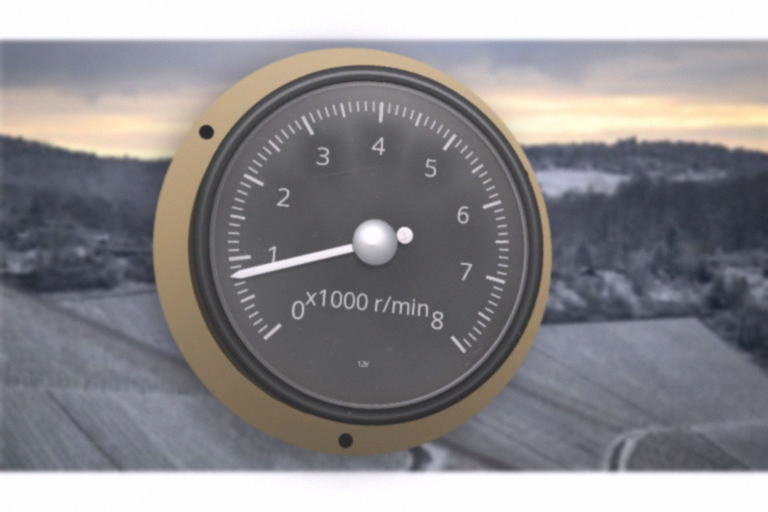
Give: **800** rpm
